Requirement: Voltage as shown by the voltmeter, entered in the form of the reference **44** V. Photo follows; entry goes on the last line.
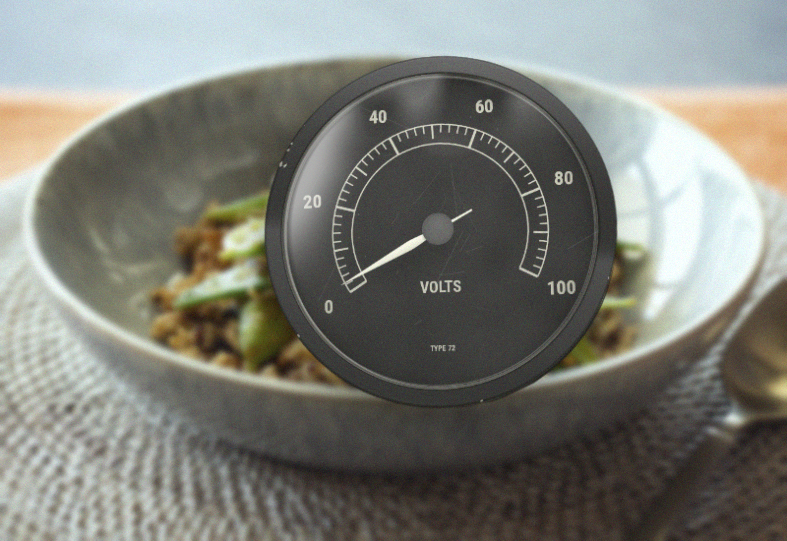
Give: **2** V
